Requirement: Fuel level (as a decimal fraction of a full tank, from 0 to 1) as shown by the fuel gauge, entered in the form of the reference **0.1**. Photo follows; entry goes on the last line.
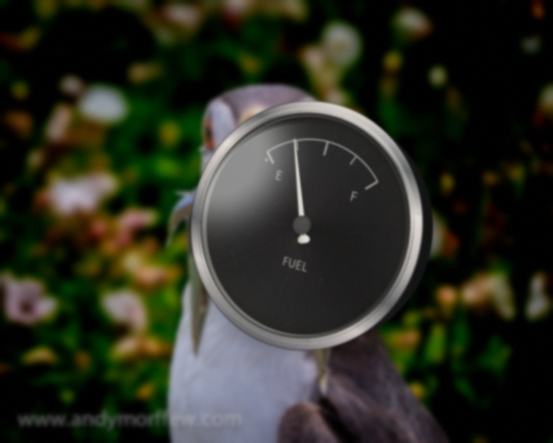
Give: **0.25**
